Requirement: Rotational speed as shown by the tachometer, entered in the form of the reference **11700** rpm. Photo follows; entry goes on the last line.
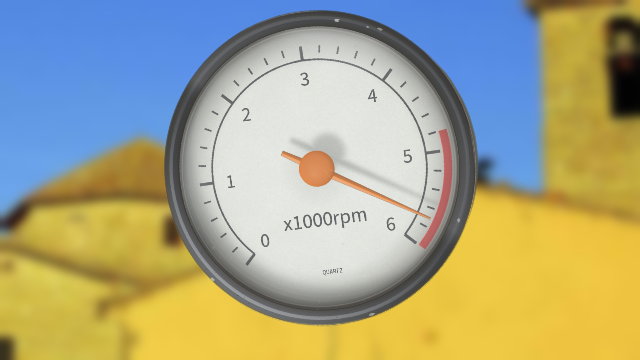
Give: **5700** rpm
